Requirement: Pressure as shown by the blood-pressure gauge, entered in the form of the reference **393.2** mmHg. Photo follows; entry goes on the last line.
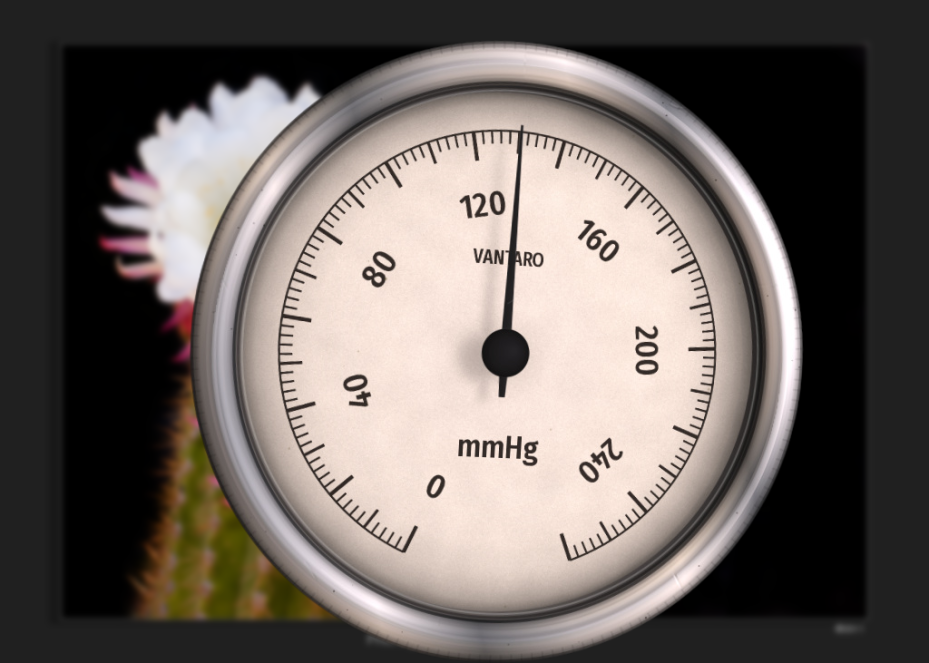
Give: **130** mmHg
